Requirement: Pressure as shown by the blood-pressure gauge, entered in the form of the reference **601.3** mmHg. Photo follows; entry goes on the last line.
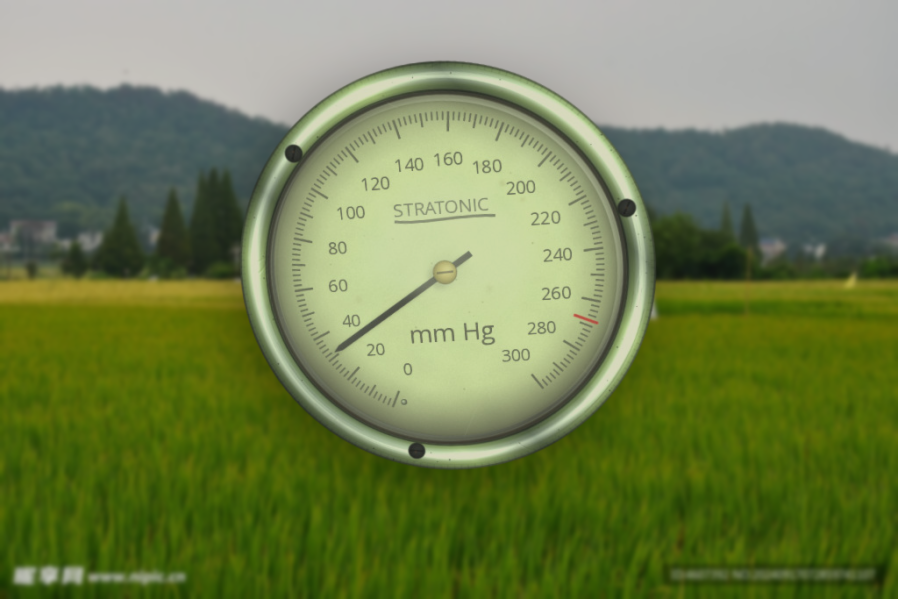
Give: **32** mmHg
